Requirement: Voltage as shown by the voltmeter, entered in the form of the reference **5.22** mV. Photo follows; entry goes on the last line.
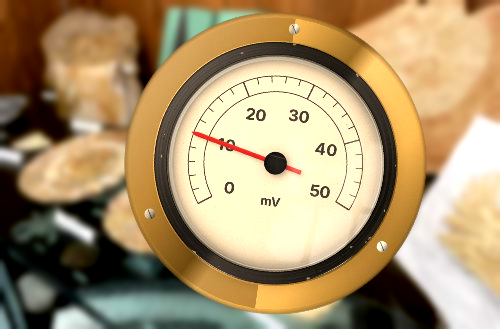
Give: **10** mV
